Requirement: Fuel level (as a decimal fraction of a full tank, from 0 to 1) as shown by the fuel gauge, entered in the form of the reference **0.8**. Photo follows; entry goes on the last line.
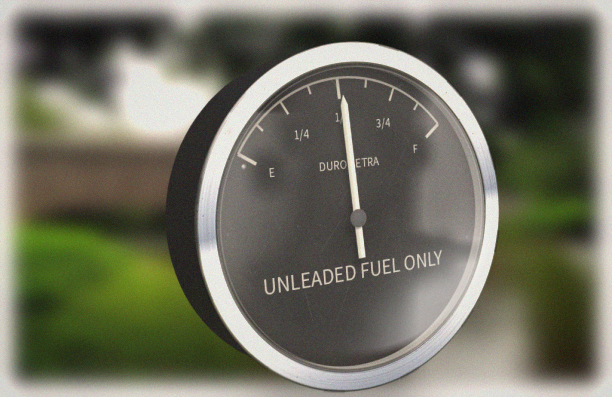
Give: **0.5**
